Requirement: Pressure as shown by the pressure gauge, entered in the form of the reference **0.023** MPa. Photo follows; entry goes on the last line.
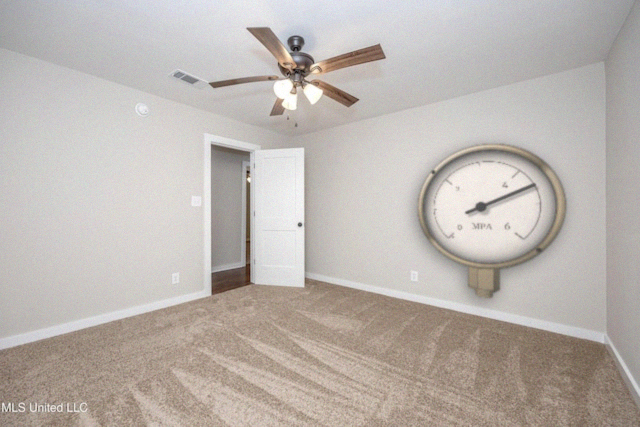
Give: **4.5** MPa
